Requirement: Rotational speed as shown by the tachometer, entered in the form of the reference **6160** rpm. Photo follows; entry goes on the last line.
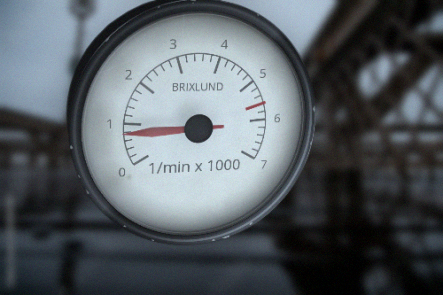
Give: **800** rpm
